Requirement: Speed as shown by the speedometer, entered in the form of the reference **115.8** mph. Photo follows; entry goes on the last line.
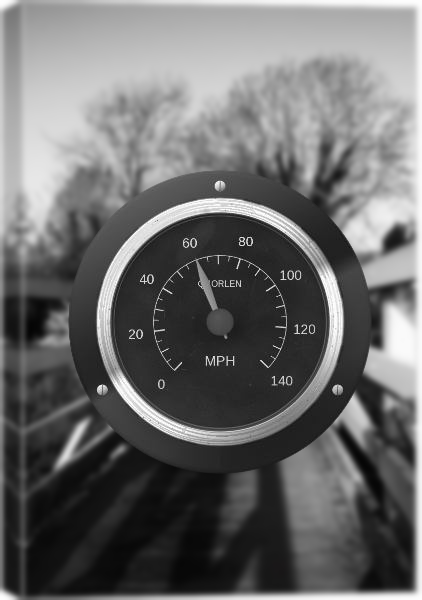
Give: **60** mph
